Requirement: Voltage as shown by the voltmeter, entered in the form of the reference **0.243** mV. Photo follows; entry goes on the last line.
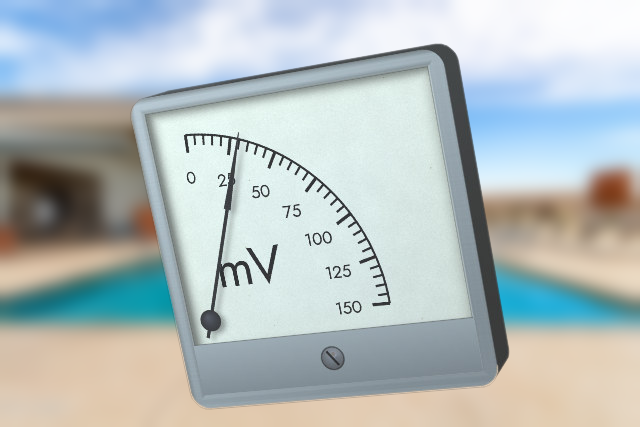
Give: **30** mV
